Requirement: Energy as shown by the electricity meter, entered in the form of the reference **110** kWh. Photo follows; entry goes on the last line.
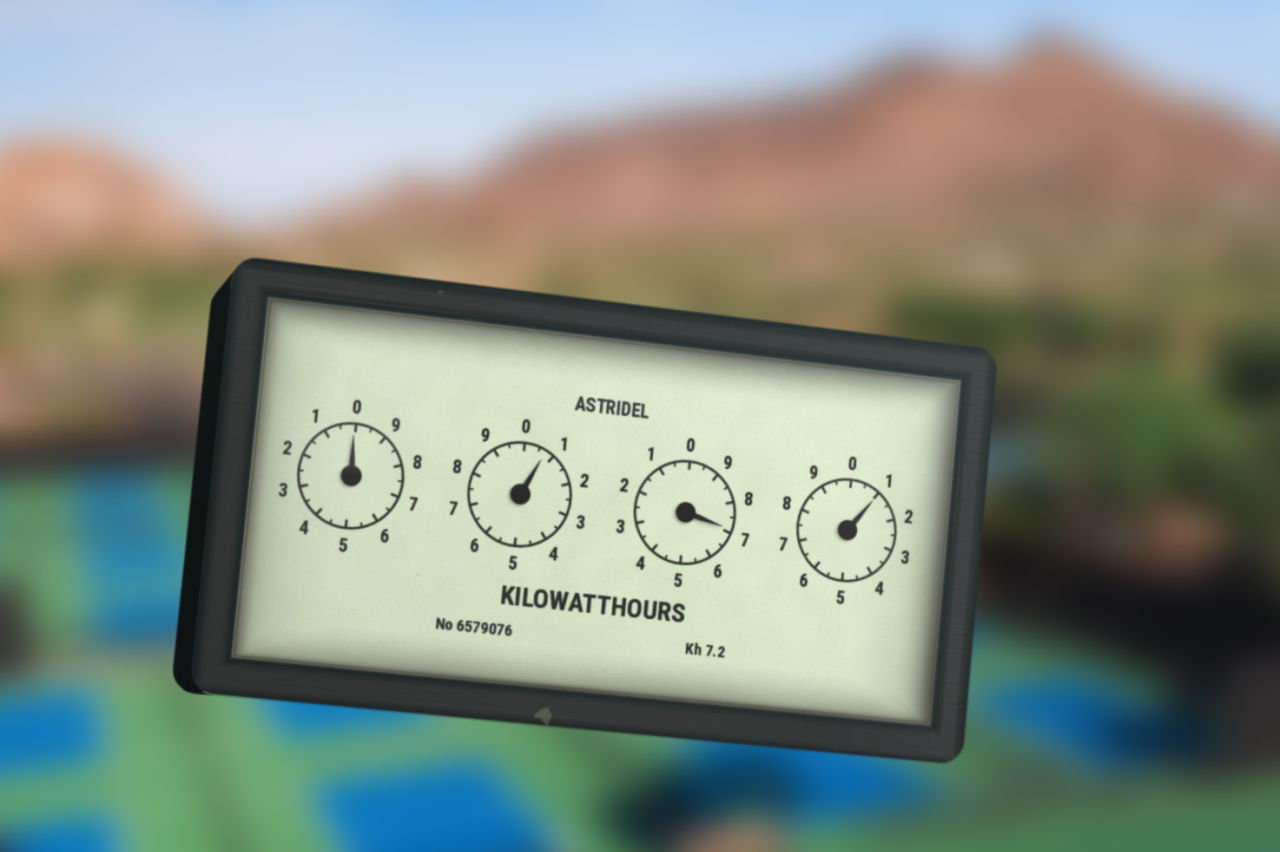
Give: **71** kWh
